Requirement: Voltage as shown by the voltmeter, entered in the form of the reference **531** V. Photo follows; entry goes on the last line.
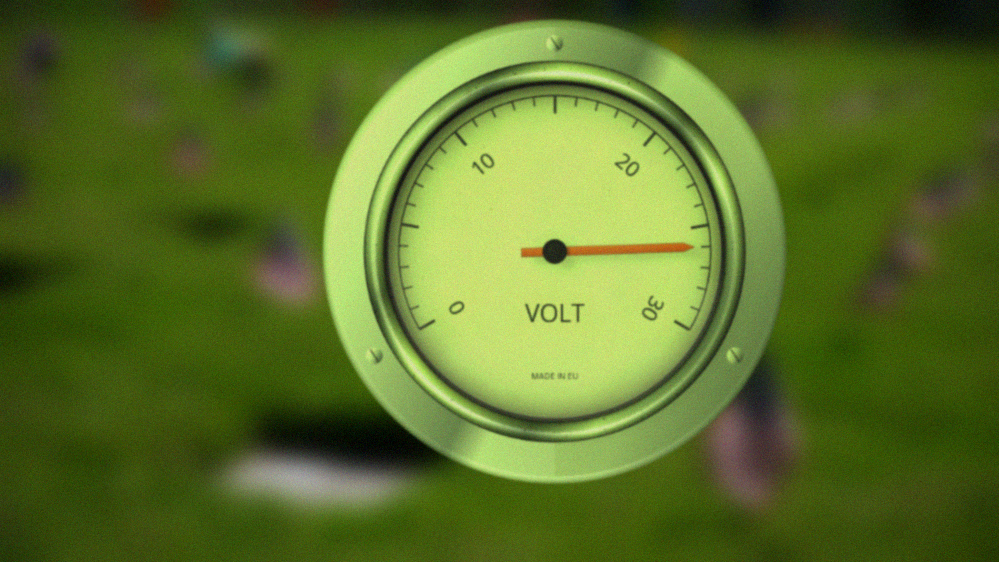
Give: **26** V
